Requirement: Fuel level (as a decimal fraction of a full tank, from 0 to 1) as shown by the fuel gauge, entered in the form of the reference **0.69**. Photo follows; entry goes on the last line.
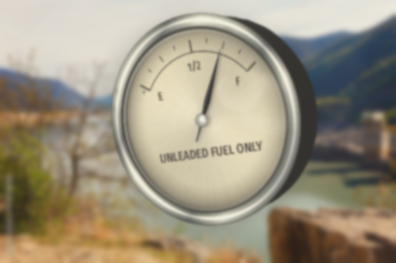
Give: **0.75**
